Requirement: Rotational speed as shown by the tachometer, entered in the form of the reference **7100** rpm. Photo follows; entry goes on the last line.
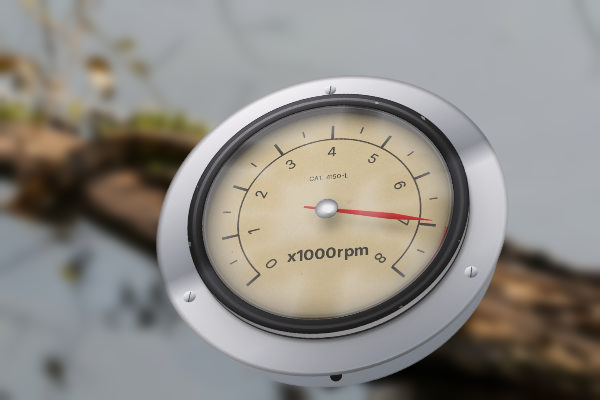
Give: **7000** rpm
